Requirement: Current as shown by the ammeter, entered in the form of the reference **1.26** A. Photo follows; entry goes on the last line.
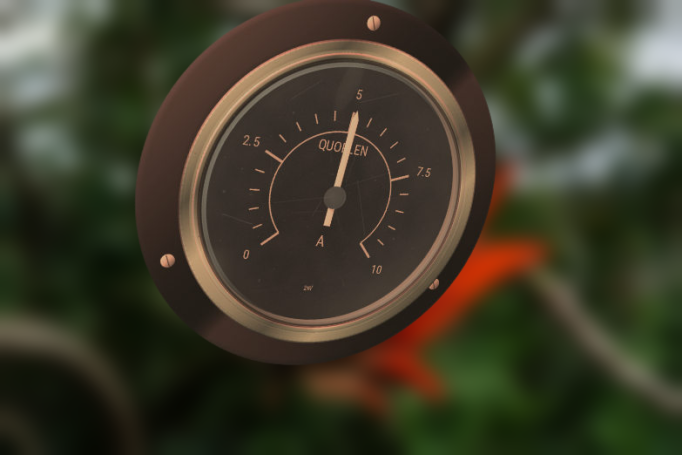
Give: **5** A
